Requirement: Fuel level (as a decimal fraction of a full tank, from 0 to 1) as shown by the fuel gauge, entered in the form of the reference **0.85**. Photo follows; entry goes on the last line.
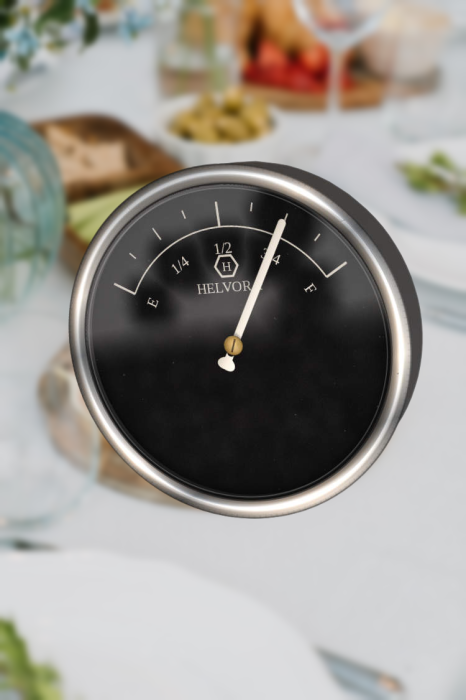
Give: **0.75**
